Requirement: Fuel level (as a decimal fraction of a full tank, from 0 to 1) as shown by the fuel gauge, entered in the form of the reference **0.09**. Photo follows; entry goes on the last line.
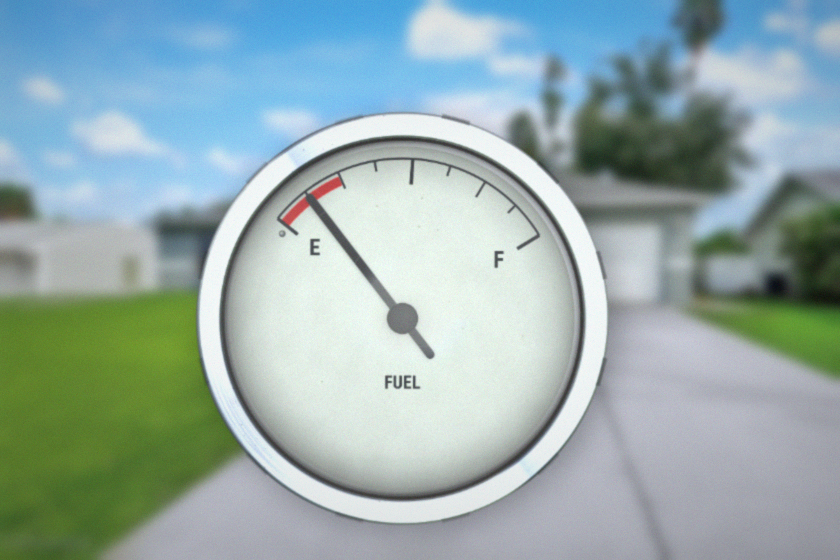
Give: **0.125**
